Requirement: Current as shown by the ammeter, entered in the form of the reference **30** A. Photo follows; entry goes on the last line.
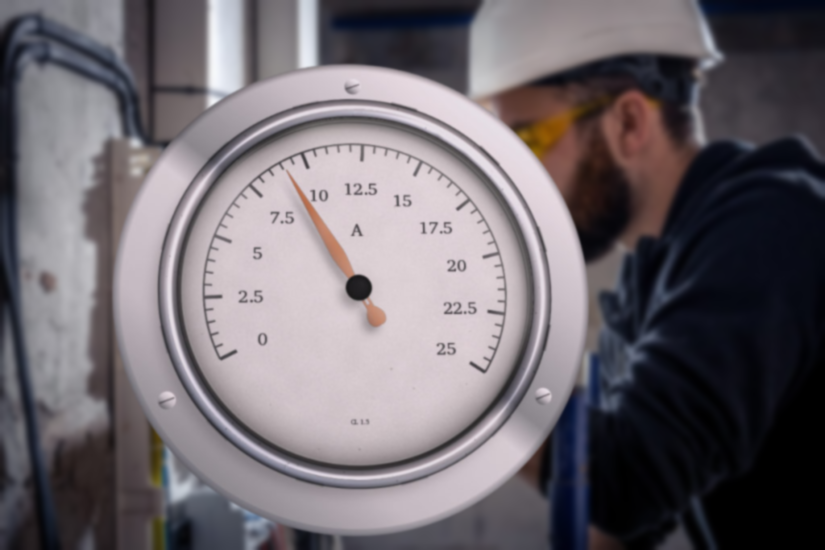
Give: **9** A
